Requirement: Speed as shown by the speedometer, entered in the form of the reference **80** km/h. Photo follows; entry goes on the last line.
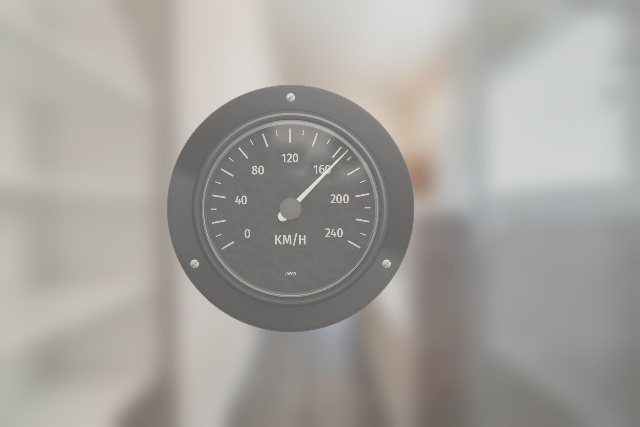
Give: **165** km/h
